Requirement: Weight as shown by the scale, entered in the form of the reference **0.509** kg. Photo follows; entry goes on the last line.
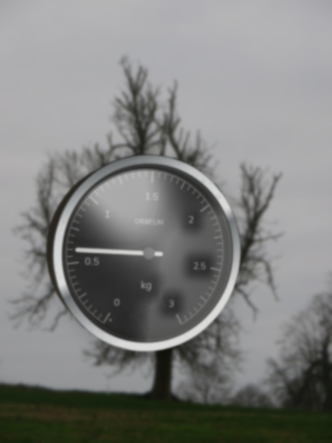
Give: **0.6** kg
